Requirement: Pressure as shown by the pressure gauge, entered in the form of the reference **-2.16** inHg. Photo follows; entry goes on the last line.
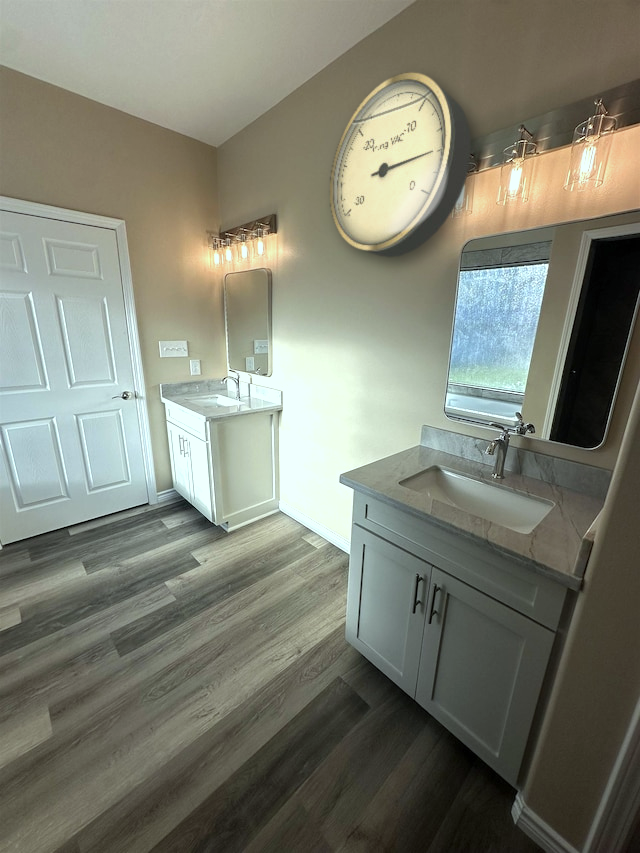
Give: **-4** inHg
